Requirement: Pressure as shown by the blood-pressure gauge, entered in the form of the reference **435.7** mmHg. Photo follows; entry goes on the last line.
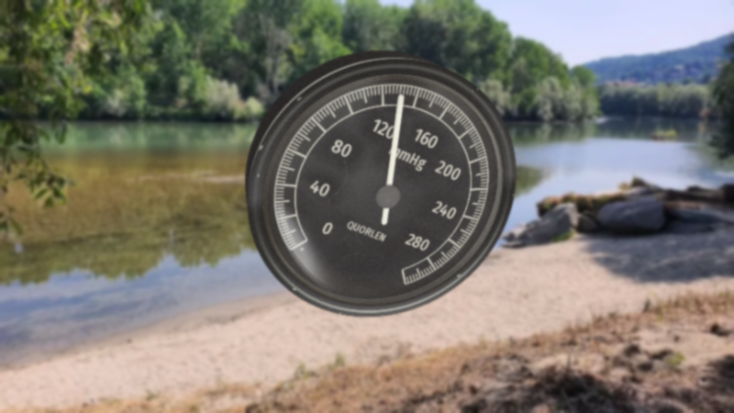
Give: **130** mmHg
